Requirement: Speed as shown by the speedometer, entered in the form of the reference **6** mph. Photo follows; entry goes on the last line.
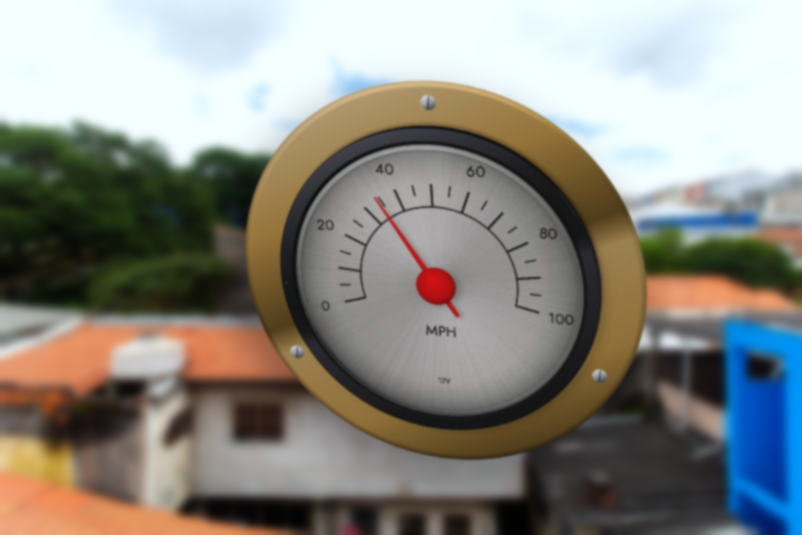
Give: **35** mph
